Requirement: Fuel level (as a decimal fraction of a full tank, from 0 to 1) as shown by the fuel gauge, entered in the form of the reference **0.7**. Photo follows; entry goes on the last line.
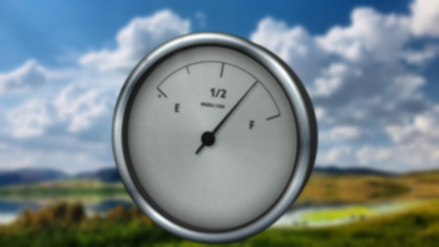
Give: **0.75**
